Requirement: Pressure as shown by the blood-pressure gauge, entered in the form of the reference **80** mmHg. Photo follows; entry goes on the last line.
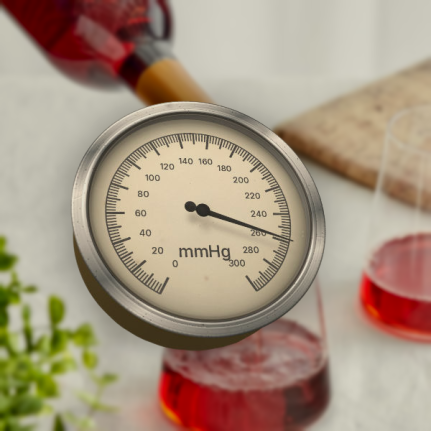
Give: **260** mmHg
